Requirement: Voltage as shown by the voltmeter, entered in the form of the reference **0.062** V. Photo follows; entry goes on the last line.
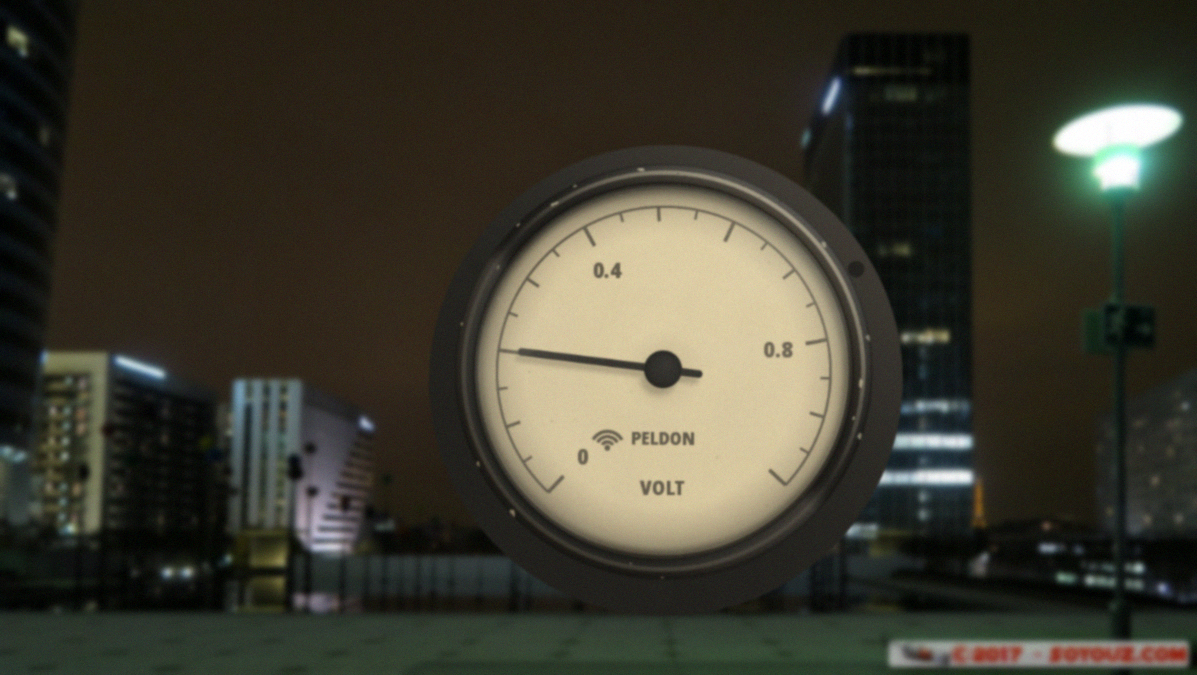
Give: **0.2** V
